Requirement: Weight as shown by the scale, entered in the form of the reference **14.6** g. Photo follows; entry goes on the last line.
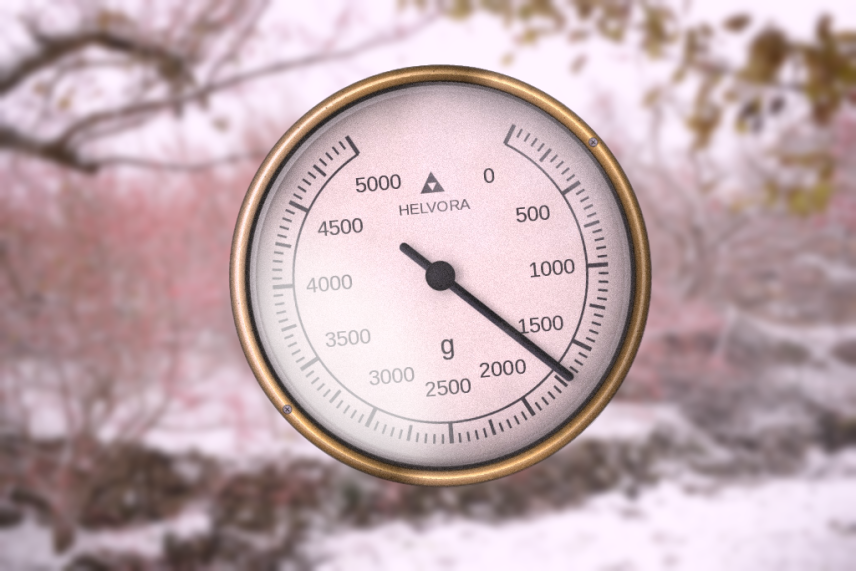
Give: **1700** g
